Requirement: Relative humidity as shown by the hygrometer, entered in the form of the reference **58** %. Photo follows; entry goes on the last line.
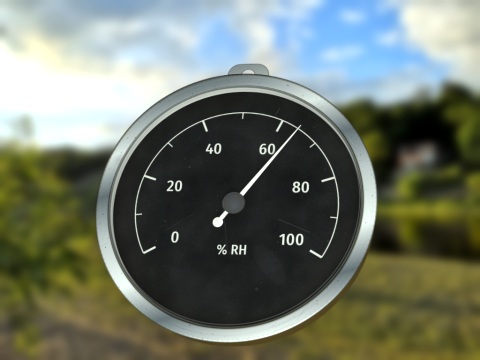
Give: **65** %
